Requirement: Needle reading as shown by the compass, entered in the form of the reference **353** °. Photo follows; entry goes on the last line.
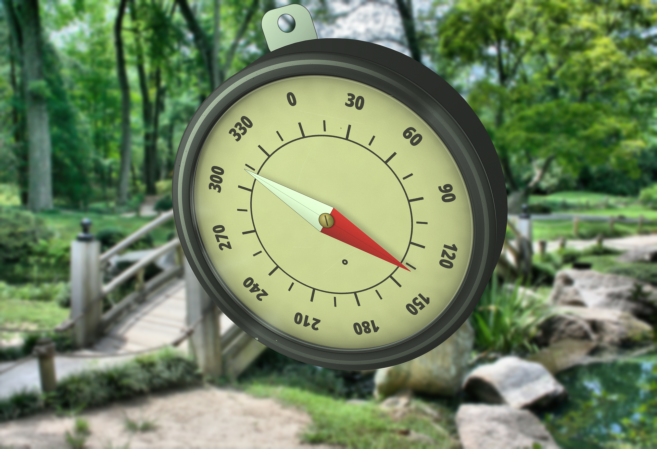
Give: **135** °
